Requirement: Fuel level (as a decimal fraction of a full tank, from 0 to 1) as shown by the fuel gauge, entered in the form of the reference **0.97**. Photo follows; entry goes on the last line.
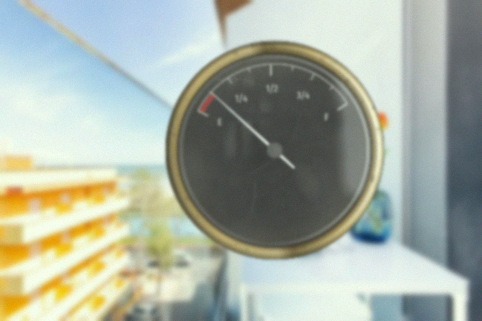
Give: **0.125**
